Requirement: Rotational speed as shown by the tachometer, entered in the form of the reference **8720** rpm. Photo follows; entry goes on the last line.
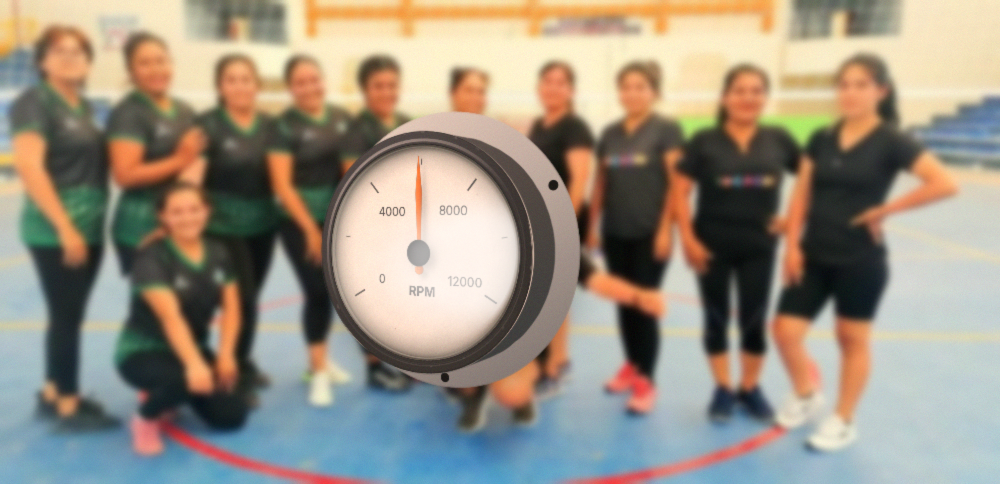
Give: **6000** rpm
